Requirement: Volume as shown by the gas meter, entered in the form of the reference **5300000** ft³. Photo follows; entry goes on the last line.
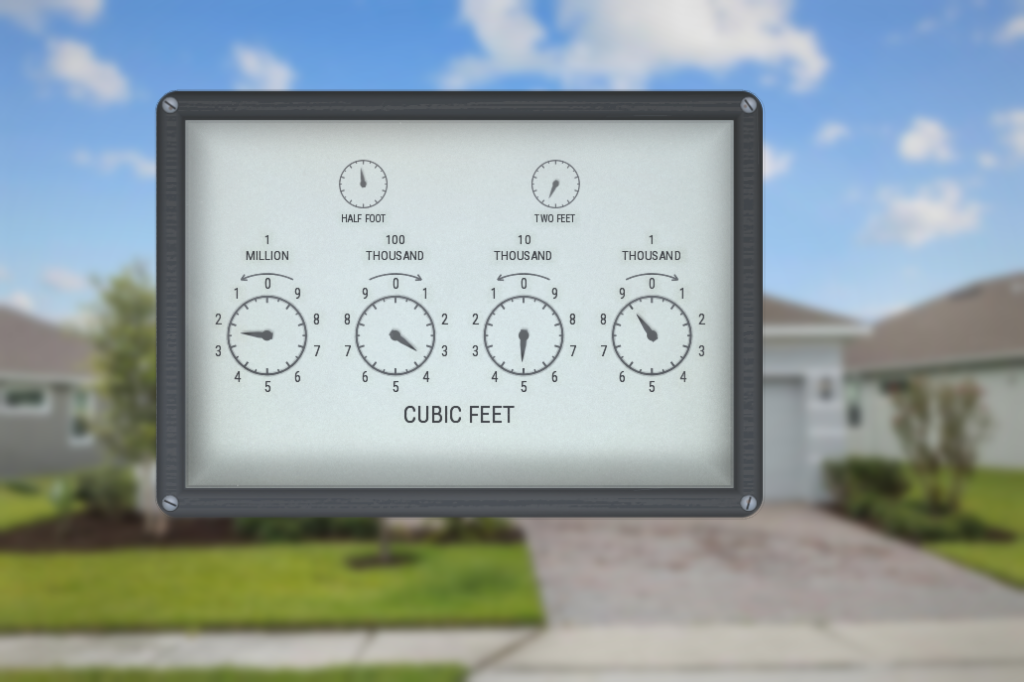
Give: **234900** ft³
